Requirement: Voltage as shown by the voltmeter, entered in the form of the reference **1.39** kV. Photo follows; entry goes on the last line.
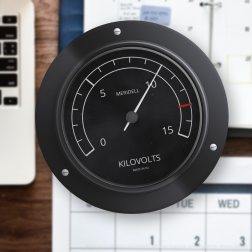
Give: **10** kV
